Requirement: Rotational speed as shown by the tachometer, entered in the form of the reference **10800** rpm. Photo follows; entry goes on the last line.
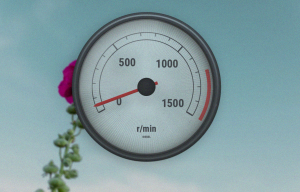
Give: **50** rpm
